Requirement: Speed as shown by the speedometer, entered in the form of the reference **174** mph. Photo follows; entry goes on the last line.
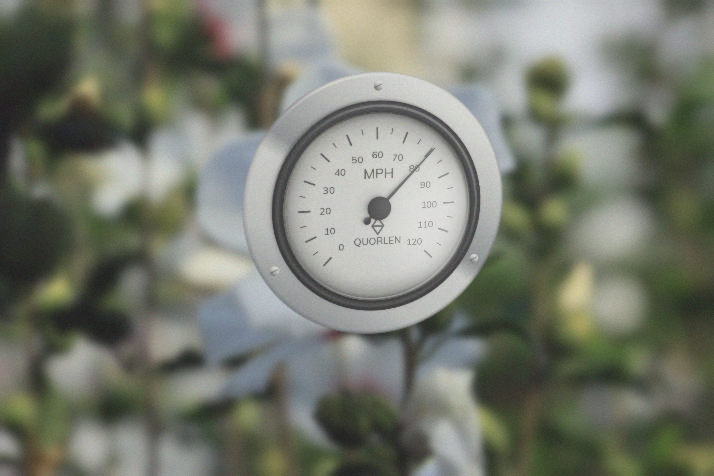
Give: **80** mph
